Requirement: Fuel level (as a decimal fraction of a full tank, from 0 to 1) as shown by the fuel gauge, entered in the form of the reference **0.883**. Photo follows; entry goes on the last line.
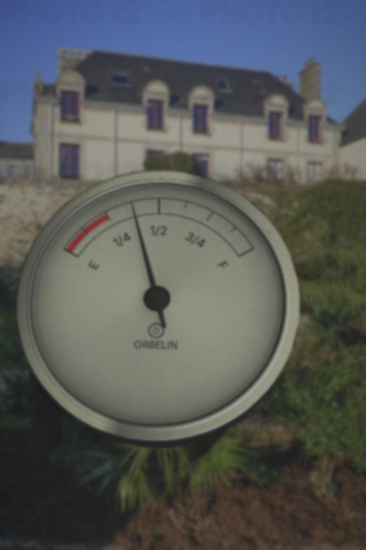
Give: **0.375**
